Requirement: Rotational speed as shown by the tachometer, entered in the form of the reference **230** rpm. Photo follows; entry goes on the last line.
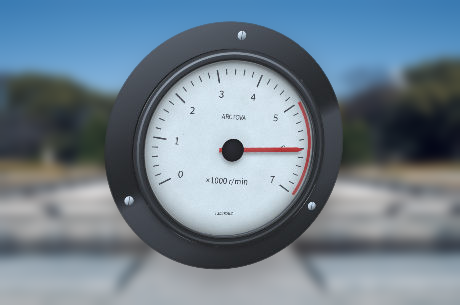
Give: **6000** rpm
